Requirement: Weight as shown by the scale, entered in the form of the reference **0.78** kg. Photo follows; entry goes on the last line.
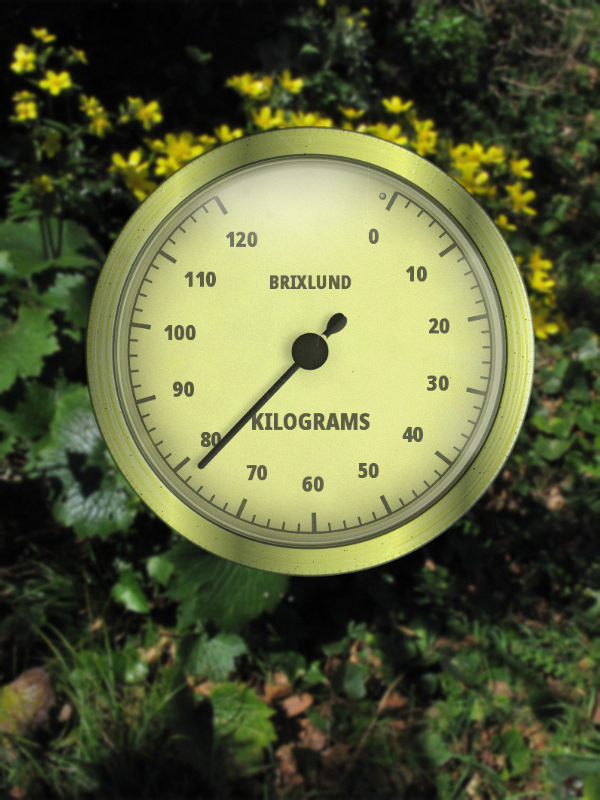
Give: **78** kg
